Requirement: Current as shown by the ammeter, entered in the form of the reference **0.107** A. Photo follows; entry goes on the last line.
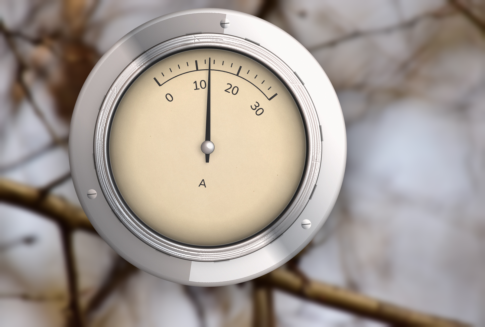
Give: **13** A
